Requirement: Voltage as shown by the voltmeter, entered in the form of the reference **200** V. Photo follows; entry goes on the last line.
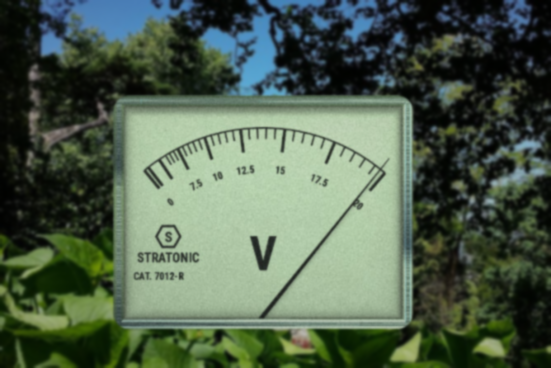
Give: **19.75** V
